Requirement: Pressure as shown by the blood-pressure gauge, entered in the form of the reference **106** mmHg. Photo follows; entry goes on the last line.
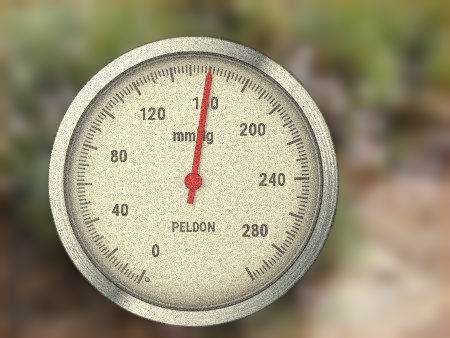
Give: **160** mmHg
